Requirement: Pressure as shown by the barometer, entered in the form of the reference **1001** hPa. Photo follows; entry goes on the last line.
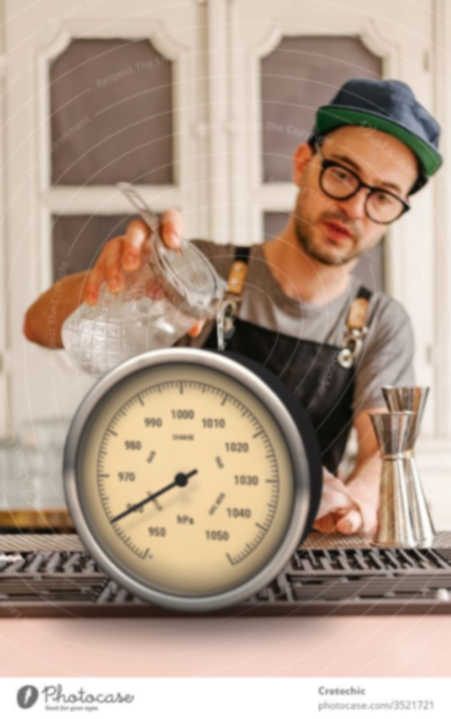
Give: **960** hPa
